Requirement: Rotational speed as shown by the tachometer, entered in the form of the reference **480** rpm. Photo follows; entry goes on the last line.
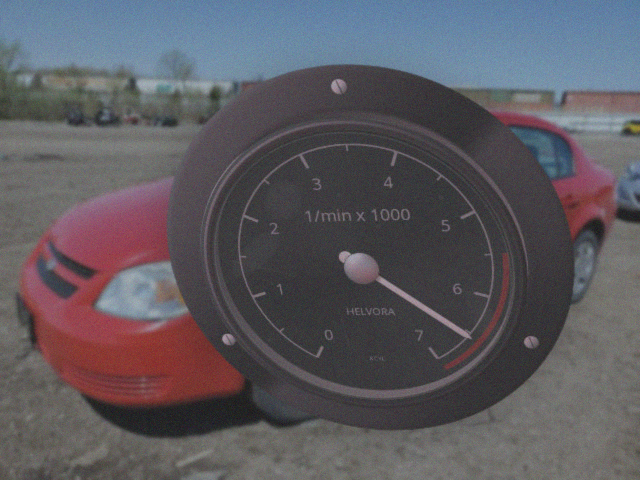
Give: **6500** rpm
